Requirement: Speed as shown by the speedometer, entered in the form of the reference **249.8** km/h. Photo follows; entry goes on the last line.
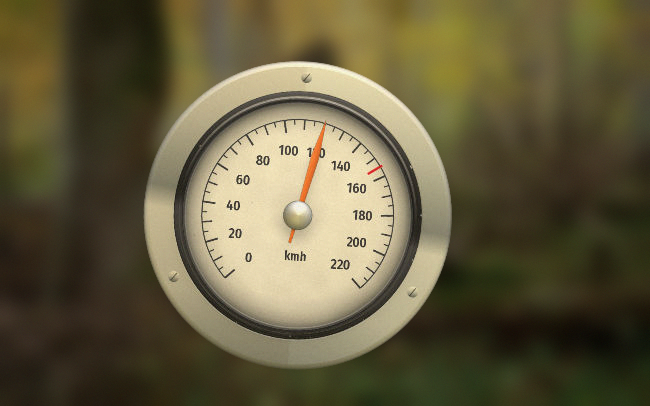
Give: **120** km/h
